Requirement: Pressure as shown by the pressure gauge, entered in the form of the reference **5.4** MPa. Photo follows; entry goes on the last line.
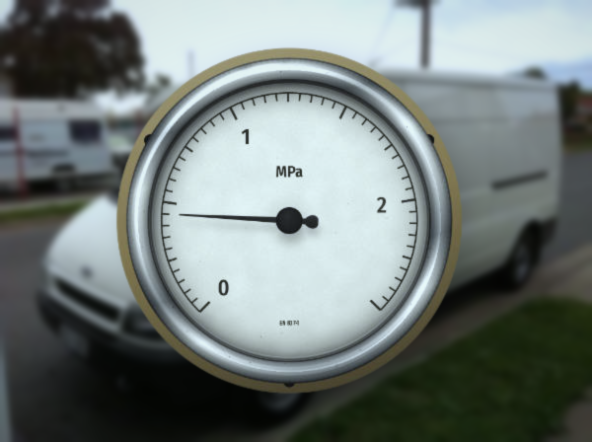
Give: **0.45** MPa
